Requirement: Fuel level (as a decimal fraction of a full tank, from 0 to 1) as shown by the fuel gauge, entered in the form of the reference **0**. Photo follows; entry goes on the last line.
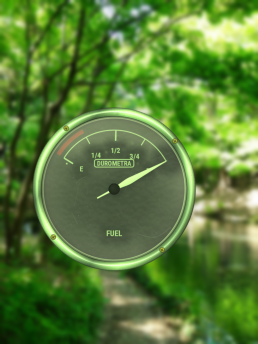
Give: **1**
